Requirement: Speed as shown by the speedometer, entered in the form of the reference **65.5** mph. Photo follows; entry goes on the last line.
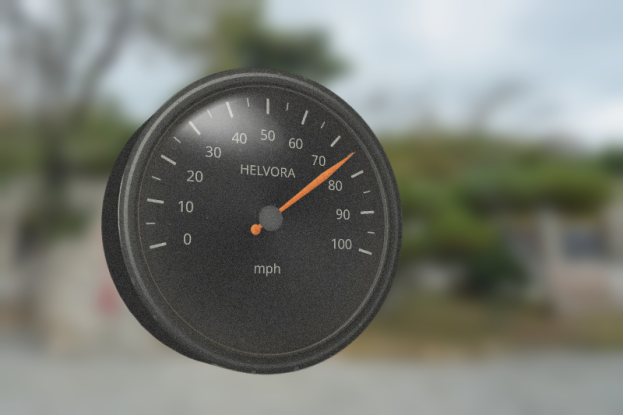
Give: **75** mph
